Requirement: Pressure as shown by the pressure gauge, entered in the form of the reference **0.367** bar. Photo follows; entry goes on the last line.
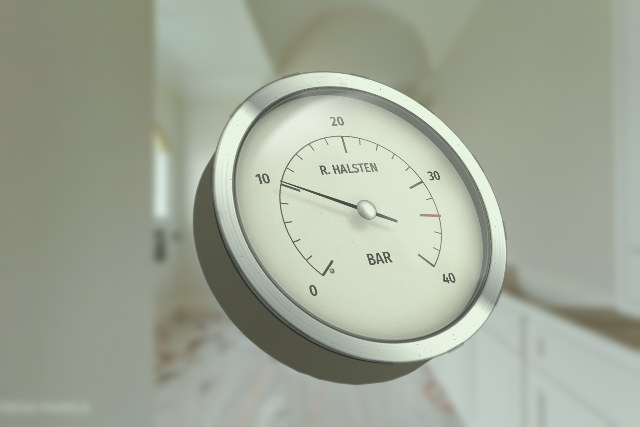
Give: **10** bar
